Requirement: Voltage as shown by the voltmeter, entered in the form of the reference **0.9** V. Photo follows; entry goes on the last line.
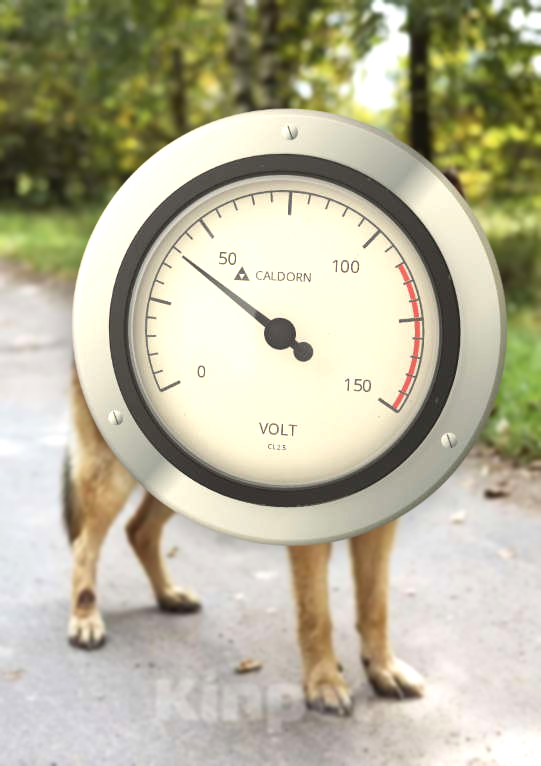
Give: **40** V
